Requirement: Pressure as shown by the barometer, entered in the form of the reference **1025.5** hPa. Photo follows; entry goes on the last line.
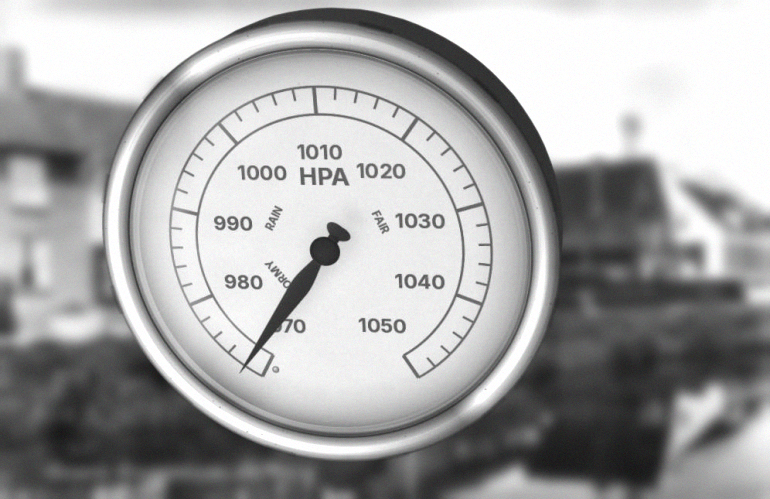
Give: **972** hPa
